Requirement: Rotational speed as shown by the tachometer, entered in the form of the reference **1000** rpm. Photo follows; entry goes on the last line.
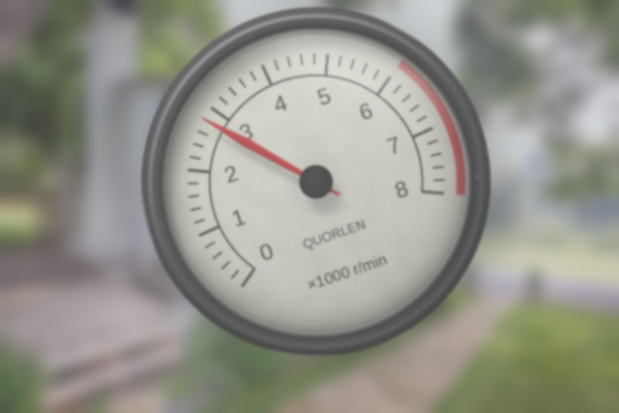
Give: **2800** rpm
